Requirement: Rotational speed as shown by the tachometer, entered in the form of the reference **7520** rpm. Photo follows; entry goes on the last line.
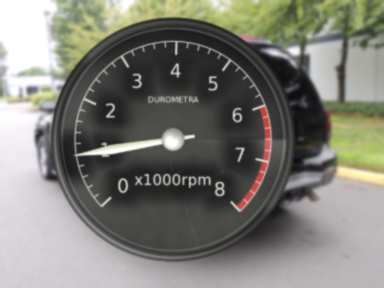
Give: **1000** rpm
